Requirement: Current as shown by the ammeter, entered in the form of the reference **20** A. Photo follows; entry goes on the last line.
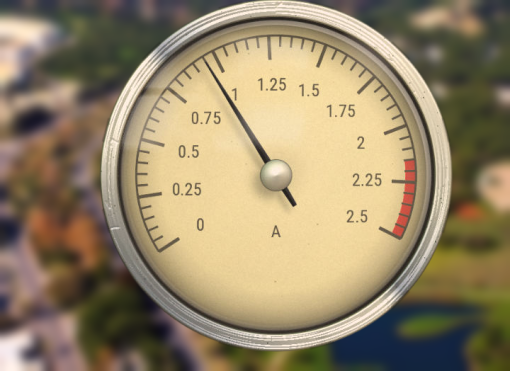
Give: **0.95** A
